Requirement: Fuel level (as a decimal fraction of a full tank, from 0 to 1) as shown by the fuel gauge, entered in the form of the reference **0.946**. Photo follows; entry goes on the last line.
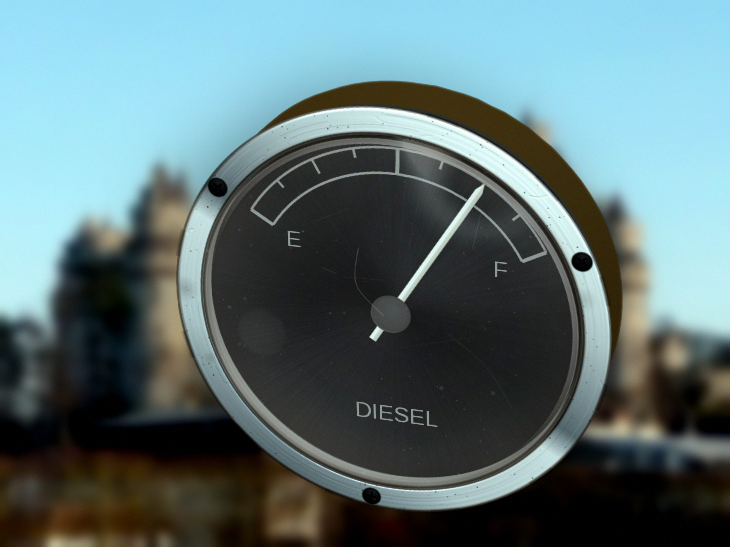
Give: **0.75**
